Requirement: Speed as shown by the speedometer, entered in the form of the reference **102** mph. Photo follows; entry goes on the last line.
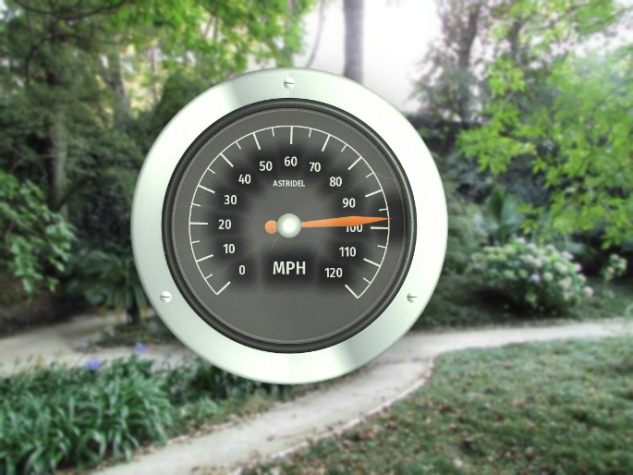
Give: **97.5** mph
